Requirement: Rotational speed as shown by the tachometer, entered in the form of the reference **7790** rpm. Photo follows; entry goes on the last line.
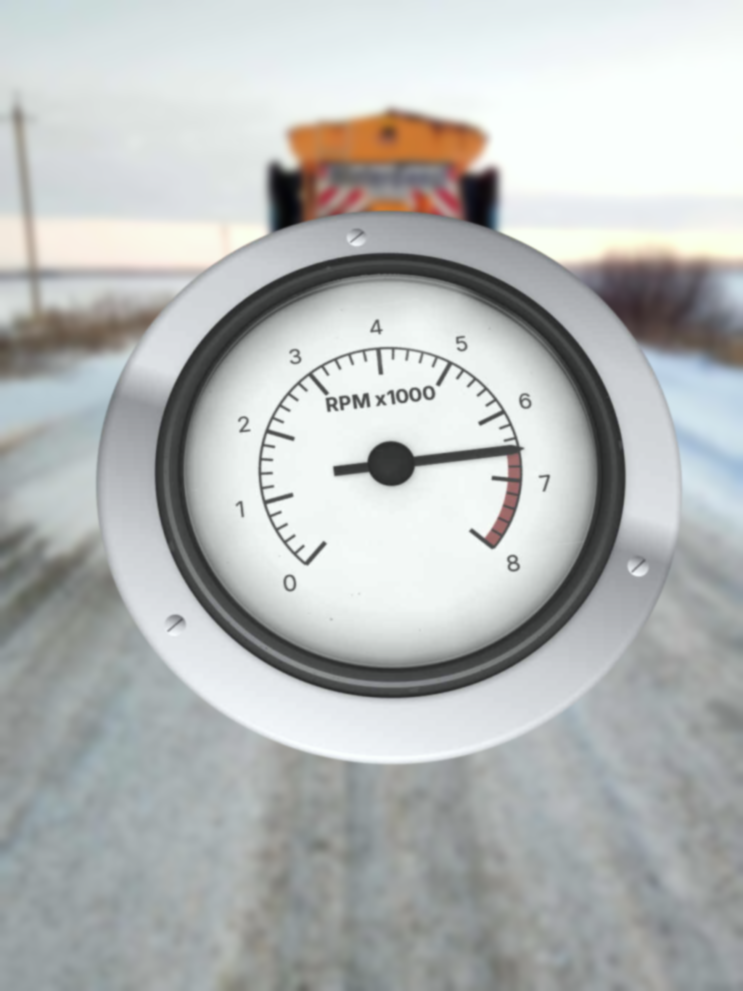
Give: **6600** rpm
